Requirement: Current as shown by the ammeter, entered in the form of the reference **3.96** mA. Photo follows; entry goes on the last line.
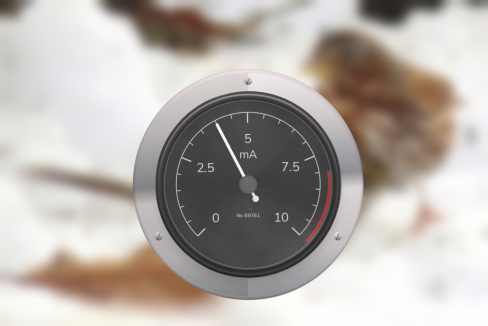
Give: **4** mA
